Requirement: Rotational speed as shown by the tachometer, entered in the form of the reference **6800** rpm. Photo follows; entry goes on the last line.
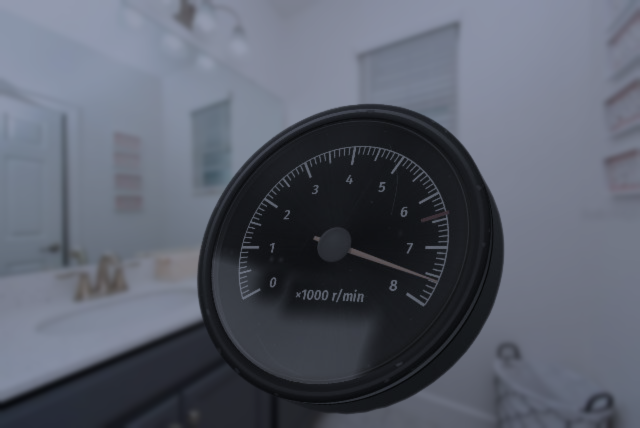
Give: **7600** rpm
